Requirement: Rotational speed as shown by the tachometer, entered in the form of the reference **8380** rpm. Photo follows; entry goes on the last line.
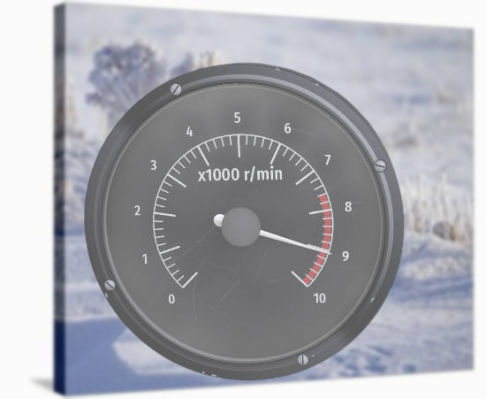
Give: **9000** rpm
